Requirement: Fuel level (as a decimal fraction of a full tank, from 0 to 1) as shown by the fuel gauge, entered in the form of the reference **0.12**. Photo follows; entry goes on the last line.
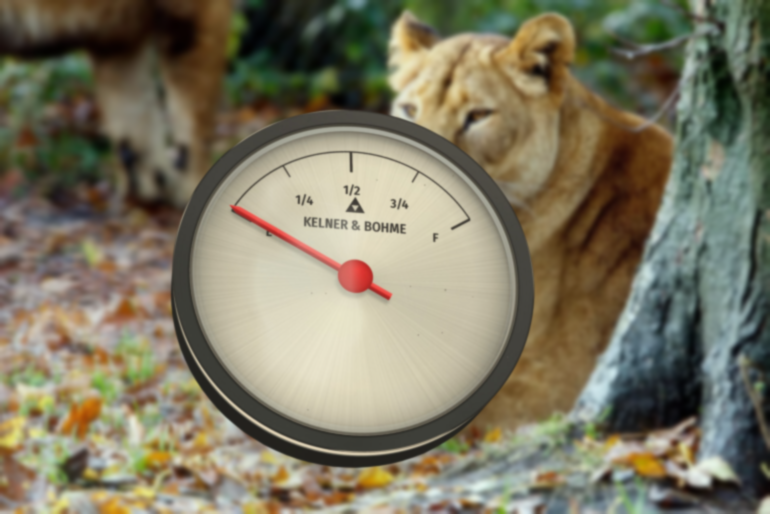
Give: **0**
